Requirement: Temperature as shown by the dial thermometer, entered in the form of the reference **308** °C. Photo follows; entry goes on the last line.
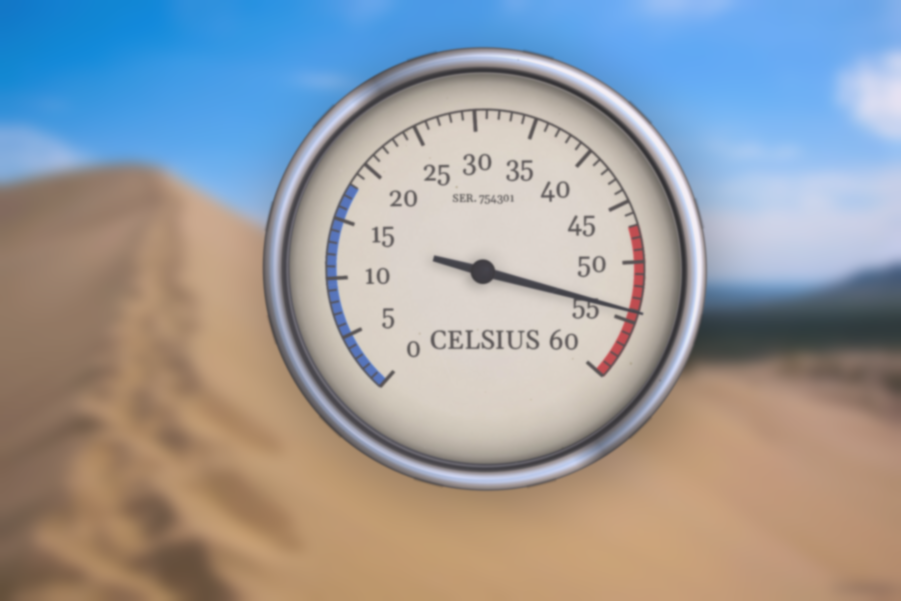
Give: **54** °C
